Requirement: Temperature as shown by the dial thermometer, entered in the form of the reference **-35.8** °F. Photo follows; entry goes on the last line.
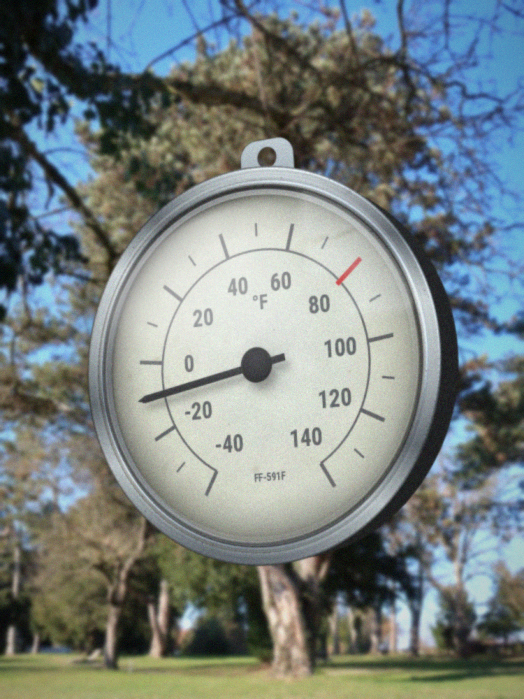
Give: **-10** °F
